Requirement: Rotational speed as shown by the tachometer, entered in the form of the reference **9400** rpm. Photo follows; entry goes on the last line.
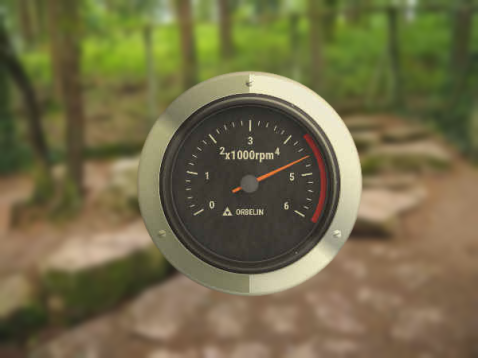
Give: **4600** rpm
